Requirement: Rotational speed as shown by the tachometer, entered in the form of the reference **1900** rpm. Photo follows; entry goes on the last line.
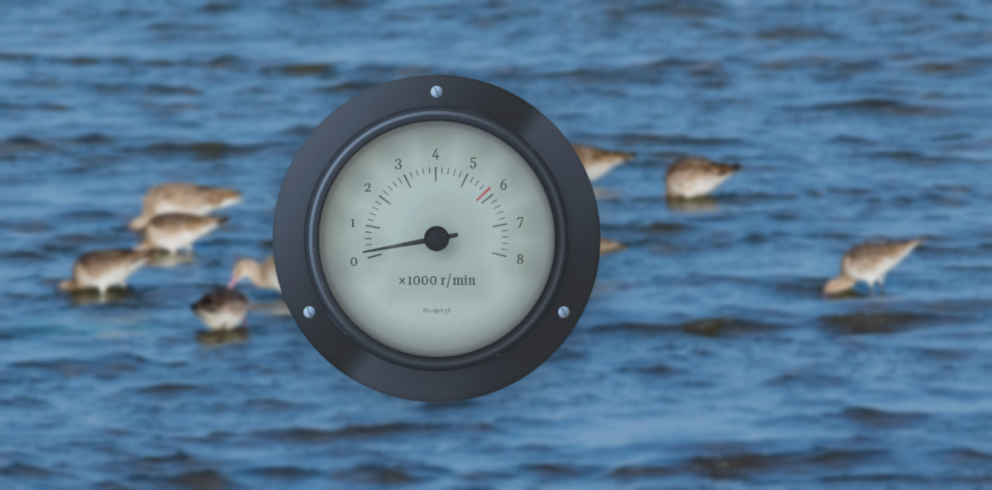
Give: **200** rpm
